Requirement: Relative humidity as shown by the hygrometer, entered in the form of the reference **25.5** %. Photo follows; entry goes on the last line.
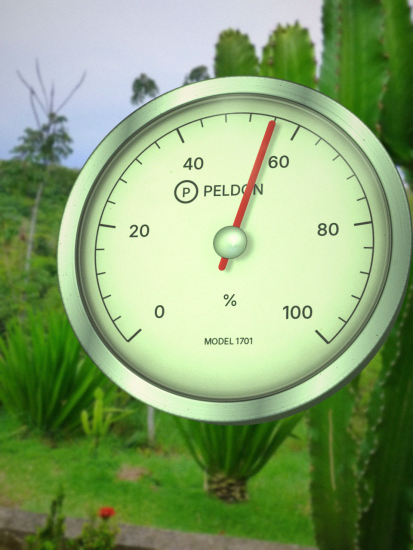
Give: **56** %
